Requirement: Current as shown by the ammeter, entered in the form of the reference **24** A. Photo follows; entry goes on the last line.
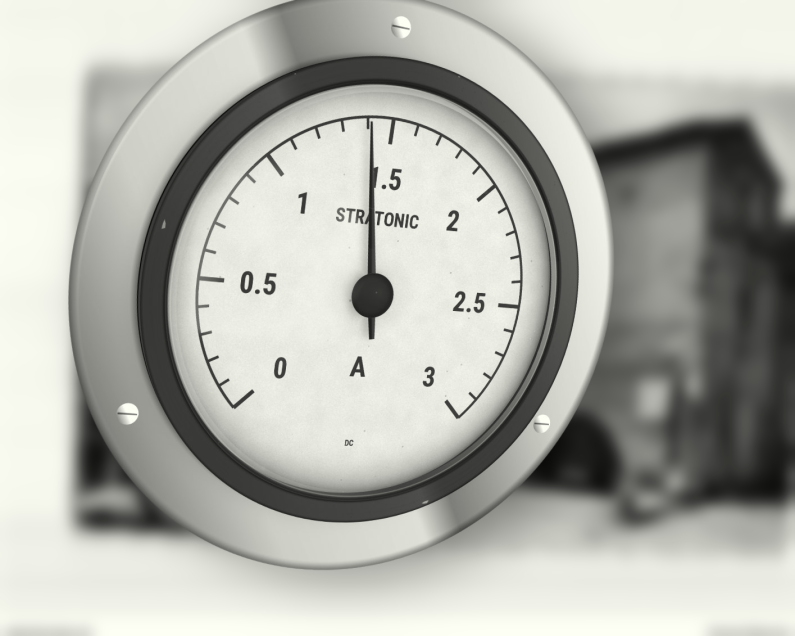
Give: **1.4** A
